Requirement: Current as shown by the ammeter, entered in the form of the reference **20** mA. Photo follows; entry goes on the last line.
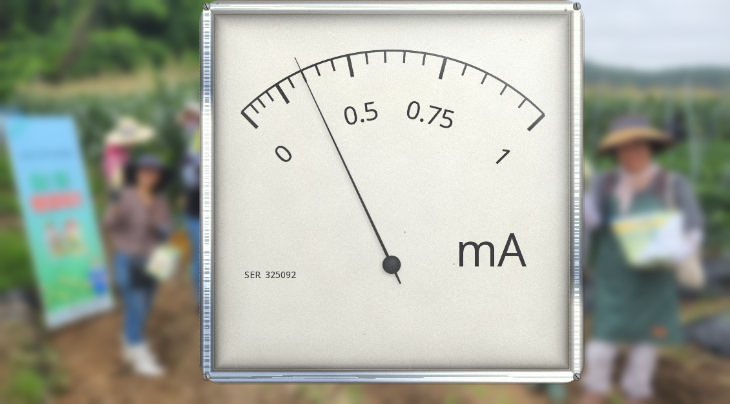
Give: **0.35** mA
